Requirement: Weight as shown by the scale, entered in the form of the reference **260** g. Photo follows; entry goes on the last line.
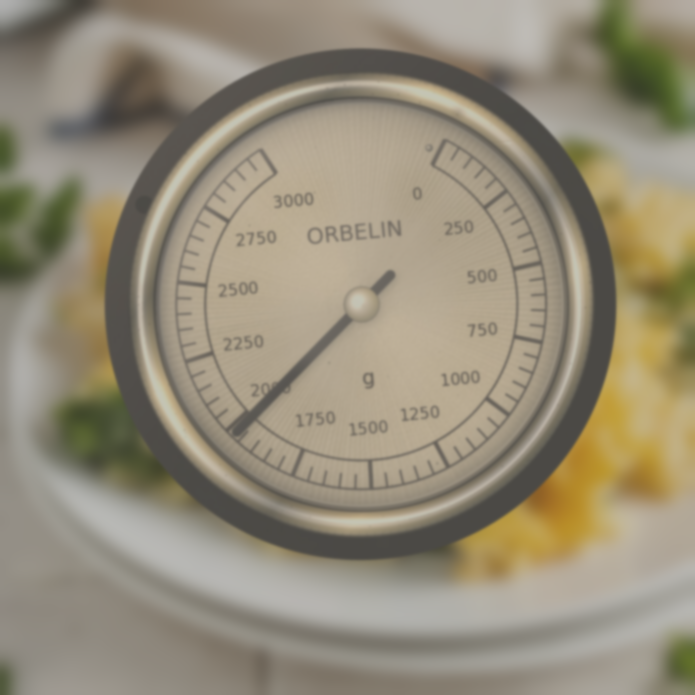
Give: **1975** g
